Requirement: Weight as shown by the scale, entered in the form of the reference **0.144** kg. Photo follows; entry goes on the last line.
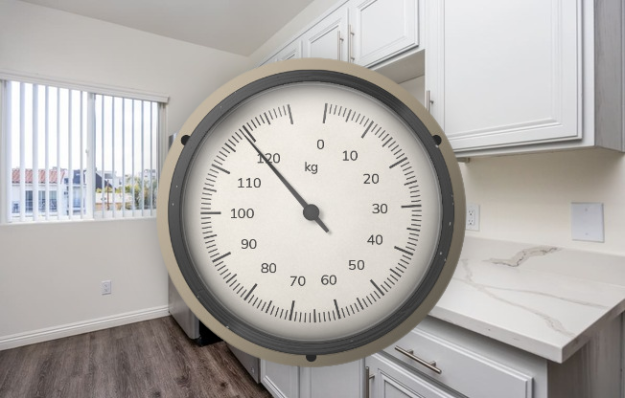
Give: **119** kg
